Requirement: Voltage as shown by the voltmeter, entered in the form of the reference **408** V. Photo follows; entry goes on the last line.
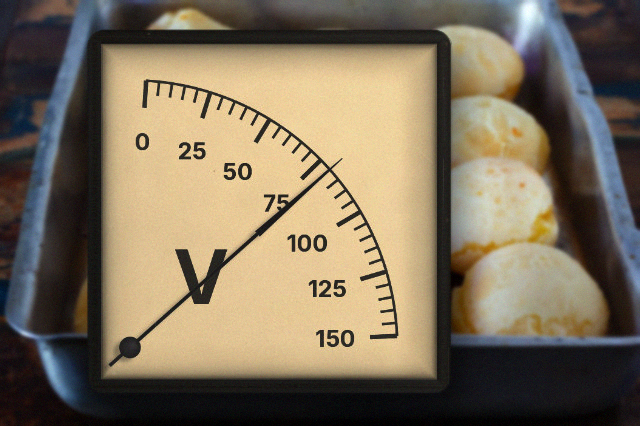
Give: **80** V
